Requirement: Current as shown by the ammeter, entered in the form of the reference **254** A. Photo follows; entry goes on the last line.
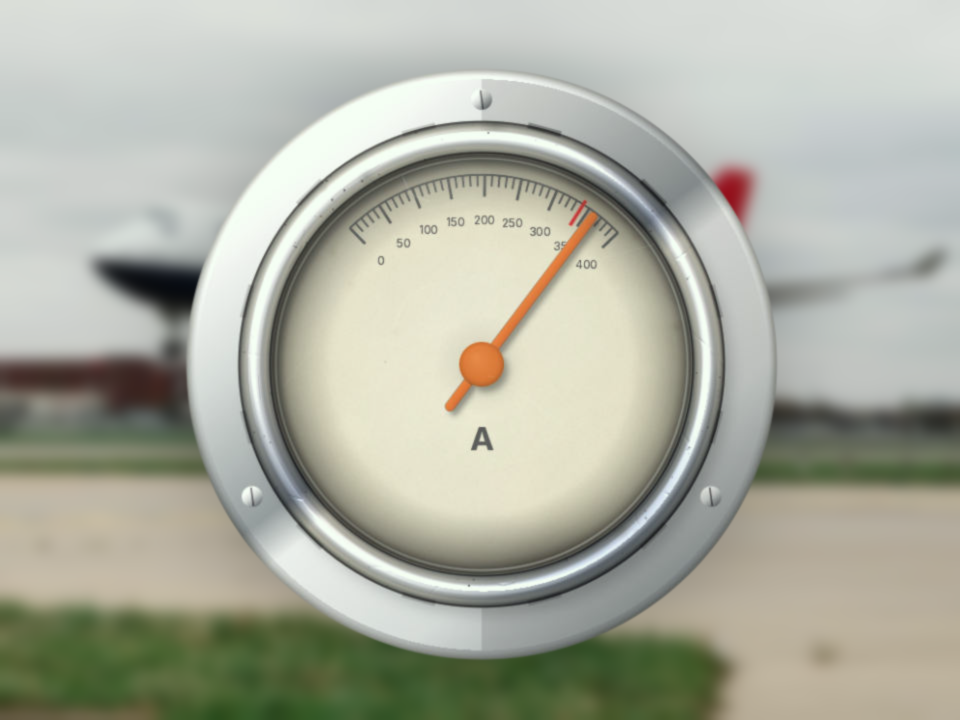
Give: **360** A
